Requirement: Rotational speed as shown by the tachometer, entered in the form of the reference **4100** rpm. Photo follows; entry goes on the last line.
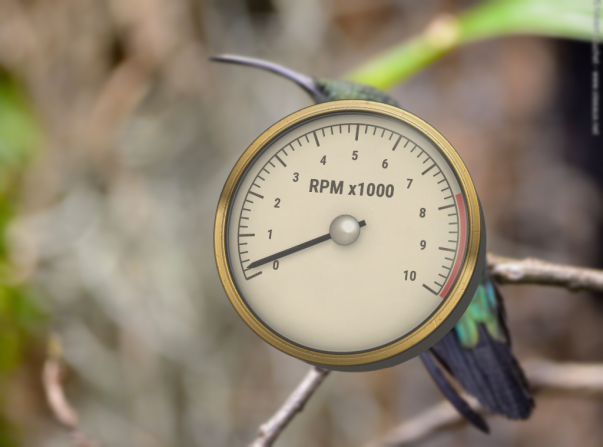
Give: **200** rpm
